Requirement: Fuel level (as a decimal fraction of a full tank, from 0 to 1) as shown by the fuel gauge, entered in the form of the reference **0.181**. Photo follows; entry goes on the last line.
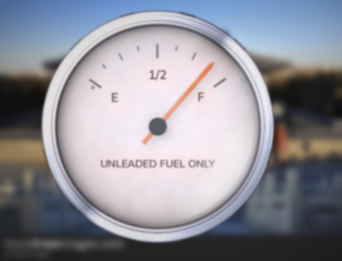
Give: **0.875**
